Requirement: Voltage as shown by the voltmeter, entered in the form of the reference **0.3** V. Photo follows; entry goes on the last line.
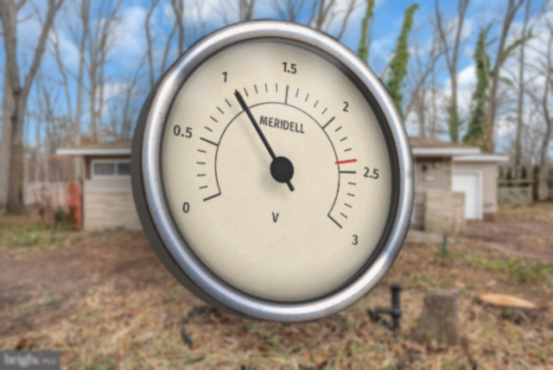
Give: **1** V
